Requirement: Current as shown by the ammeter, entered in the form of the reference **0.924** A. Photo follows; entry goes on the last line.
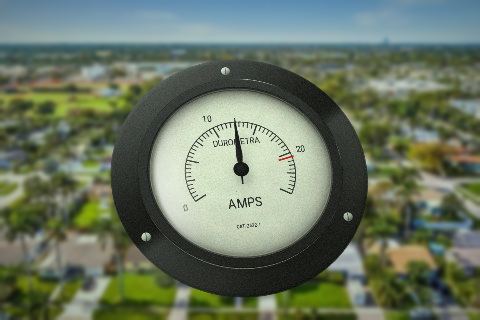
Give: **12.5** A
